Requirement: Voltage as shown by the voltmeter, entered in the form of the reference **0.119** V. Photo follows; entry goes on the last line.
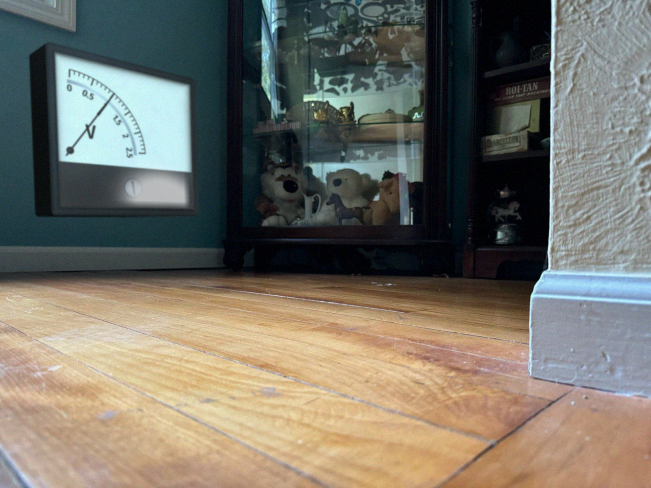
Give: **1** V
